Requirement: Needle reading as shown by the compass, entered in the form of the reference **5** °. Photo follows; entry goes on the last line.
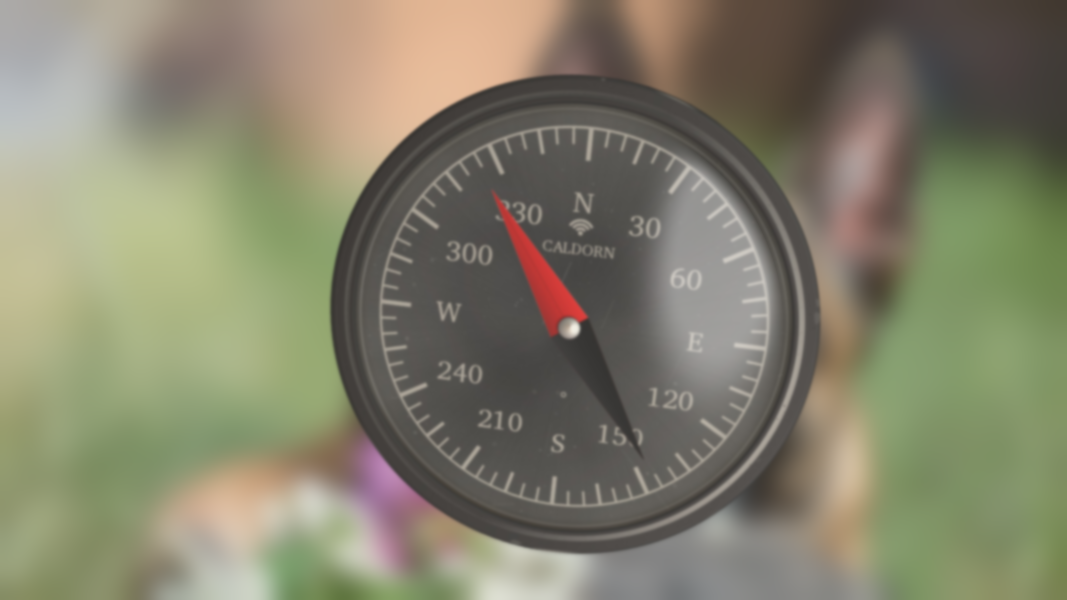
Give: **325** °
